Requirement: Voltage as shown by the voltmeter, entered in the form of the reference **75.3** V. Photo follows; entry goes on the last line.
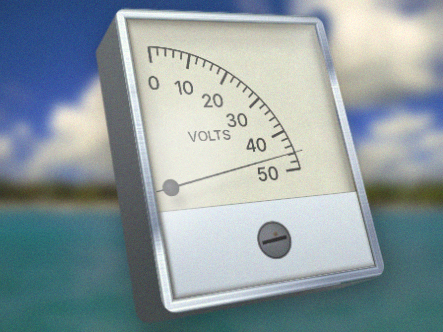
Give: **46** V
